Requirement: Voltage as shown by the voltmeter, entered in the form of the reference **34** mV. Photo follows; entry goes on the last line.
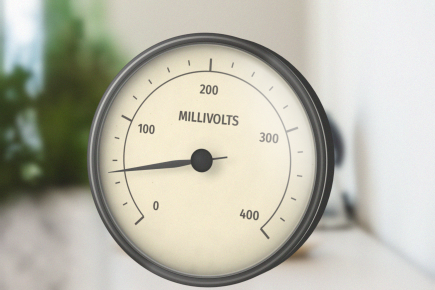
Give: **50** mV
